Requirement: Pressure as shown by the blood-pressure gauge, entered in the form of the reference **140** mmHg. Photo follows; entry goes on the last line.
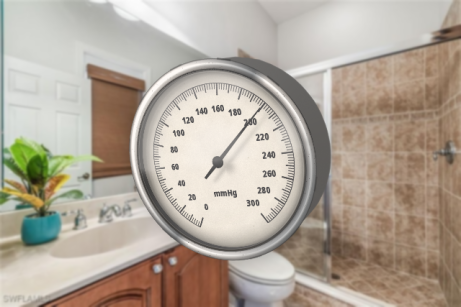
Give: **200** mmHg
